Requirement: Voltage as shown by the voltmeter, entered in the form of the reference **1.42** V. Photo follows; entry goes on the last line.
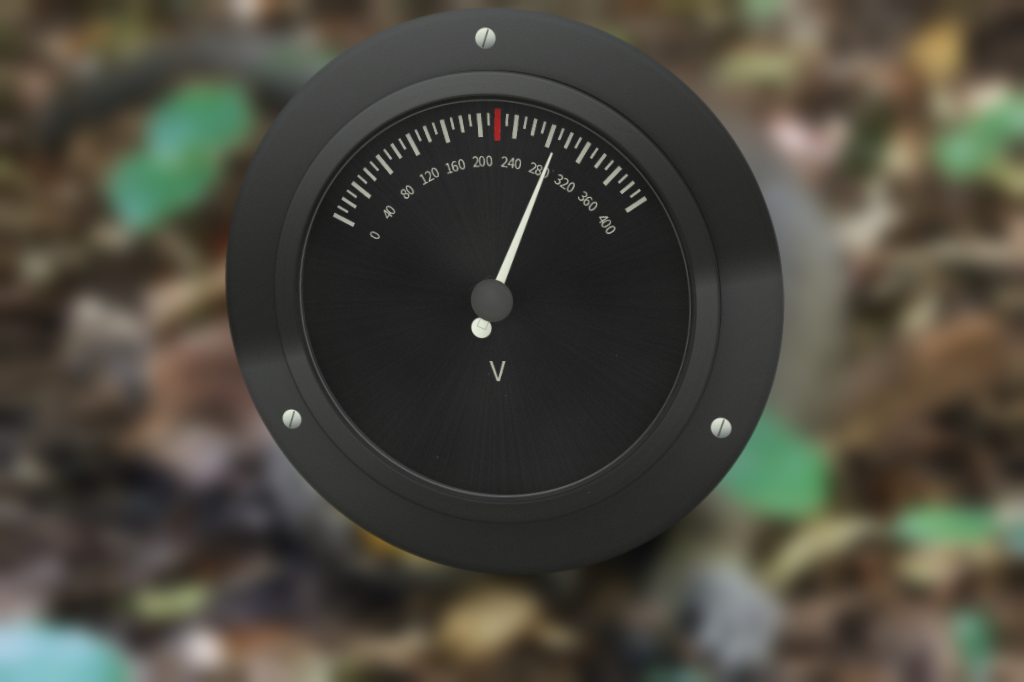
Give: **290** V
